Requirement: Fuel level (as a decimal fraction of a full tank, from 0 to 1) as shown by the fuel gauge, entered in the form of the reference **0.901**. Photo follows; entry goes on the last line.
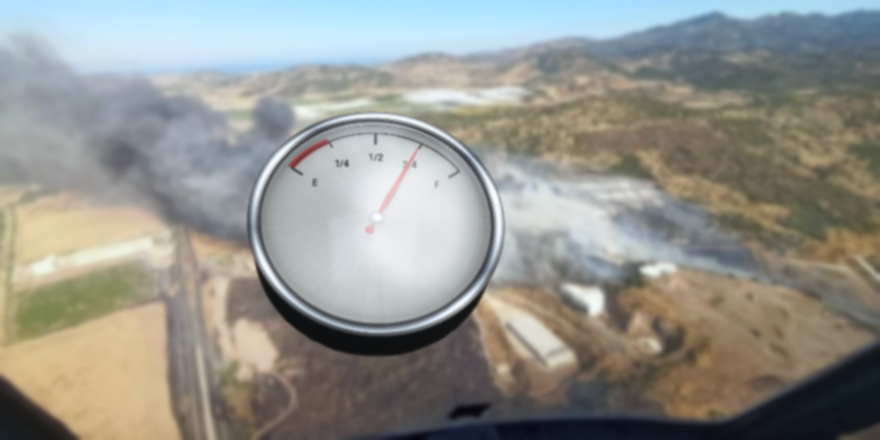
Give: **0.75**
